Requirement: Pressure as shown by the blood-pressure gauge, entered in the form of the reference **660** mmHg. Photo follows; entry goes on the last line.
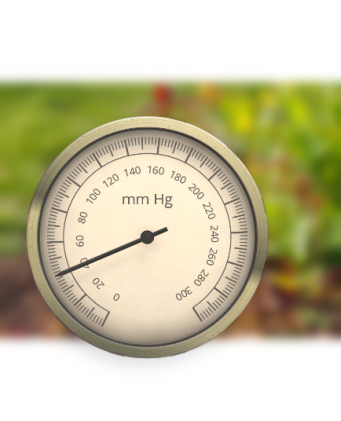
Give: **40** mmHg
